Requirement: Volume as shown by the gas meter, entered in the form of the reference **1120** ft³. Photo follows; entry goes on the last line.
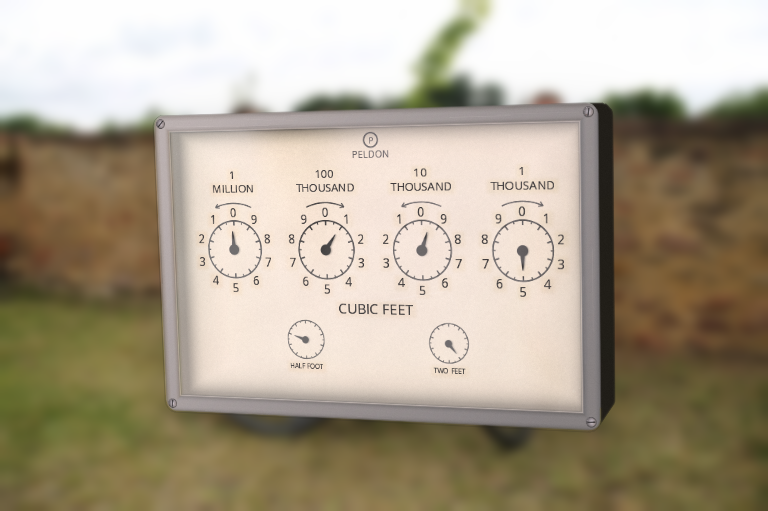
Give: **9500** ft³
